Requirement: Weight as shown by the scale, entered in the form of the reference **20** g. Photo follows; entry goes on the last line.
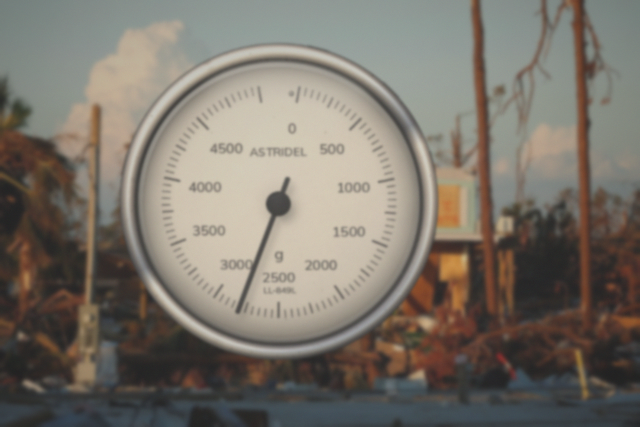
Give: **2800** g
